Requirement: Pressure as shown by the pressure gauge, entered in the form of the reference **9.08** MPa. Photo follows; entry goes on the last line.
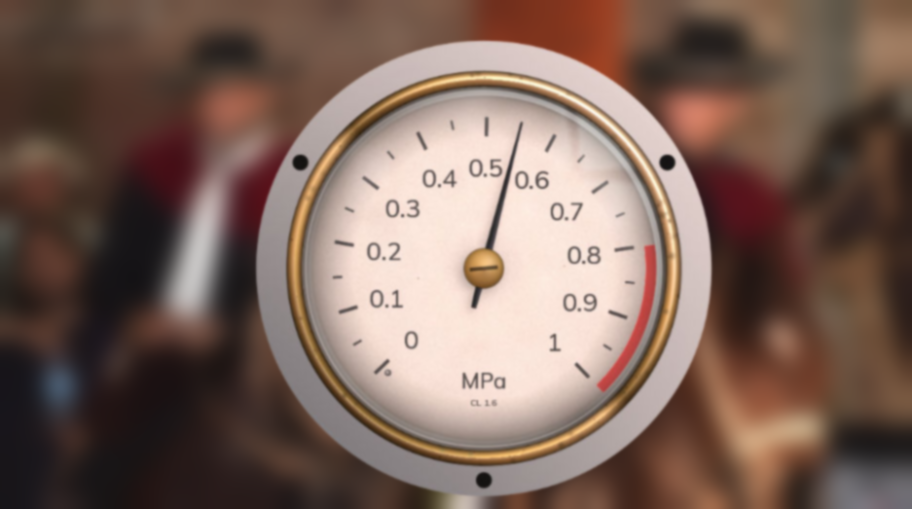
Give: **0.55** MPa
